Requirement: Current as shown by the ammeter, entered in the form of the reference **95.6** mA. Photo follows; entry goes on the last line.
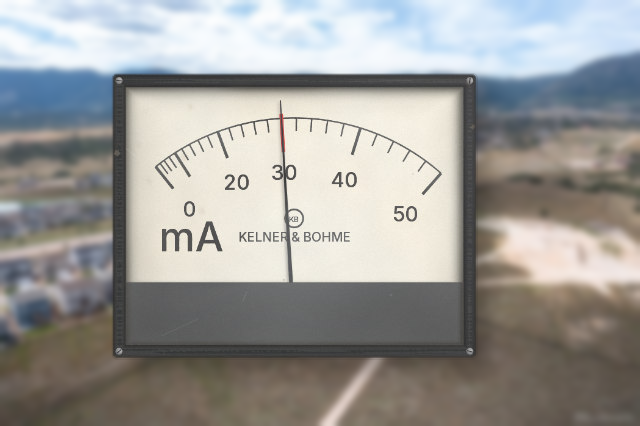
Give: **30** mA
